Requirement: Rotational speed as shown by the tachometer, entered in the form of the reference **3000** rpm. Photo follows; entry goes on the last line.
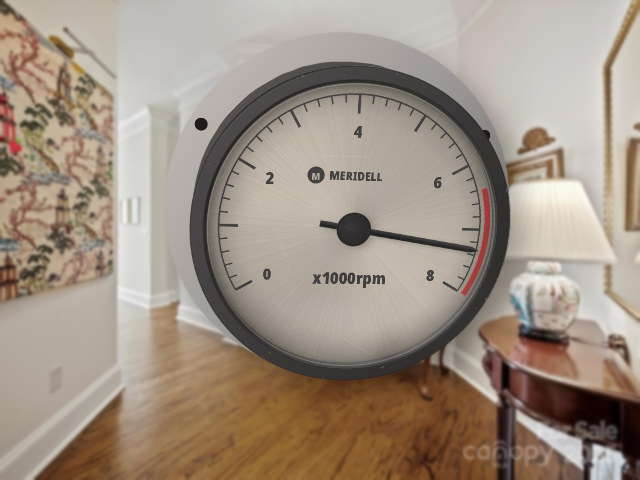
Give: **7300** rpm
